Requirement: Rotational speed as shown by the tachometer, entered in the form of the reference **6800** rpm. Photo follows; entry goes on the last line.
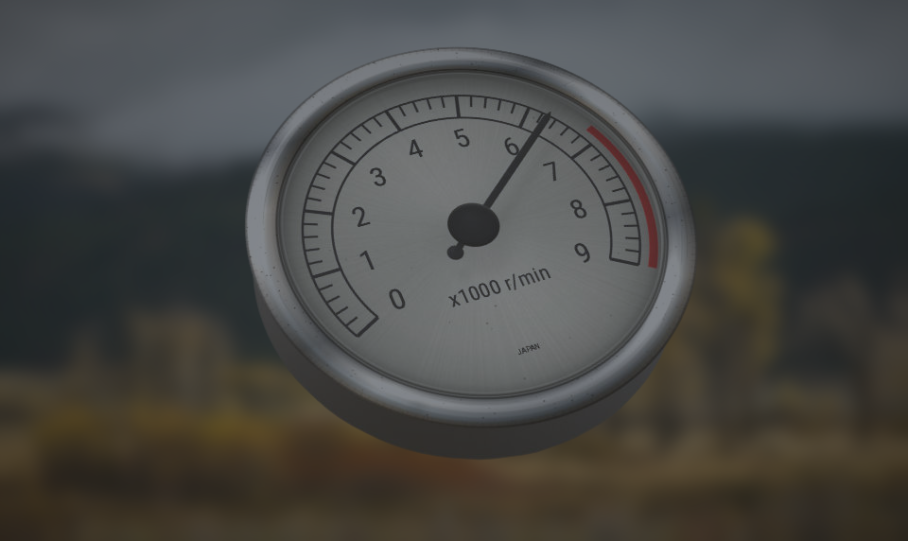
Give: **6300** rpm
